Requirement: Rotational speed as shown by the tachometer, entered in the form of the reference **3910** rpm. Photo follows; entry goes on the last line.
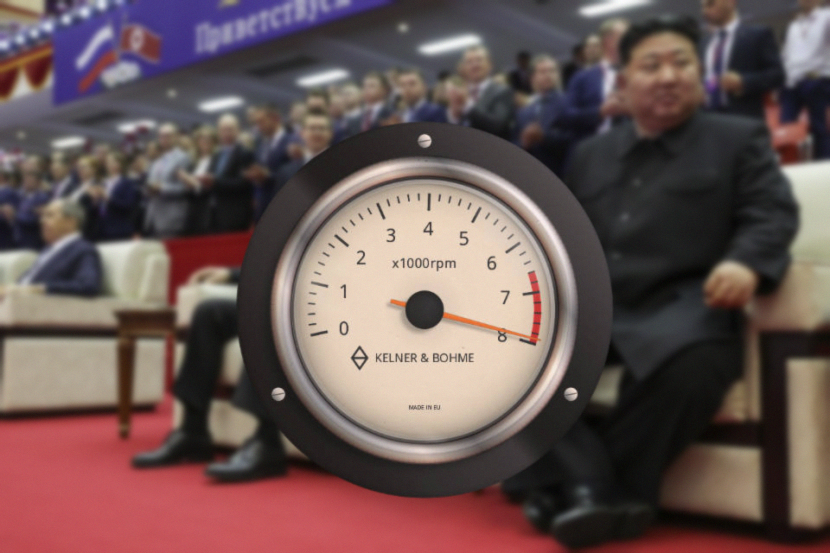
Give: **7900** rpm
